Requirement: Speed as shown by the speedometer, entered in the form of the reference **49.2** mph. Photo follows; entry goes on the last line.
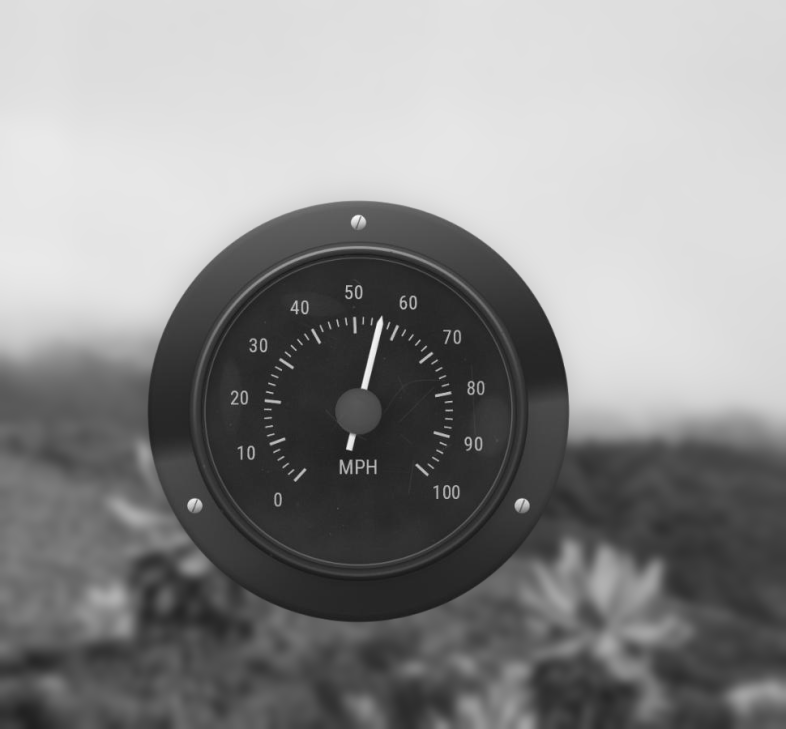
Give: **56** mph
